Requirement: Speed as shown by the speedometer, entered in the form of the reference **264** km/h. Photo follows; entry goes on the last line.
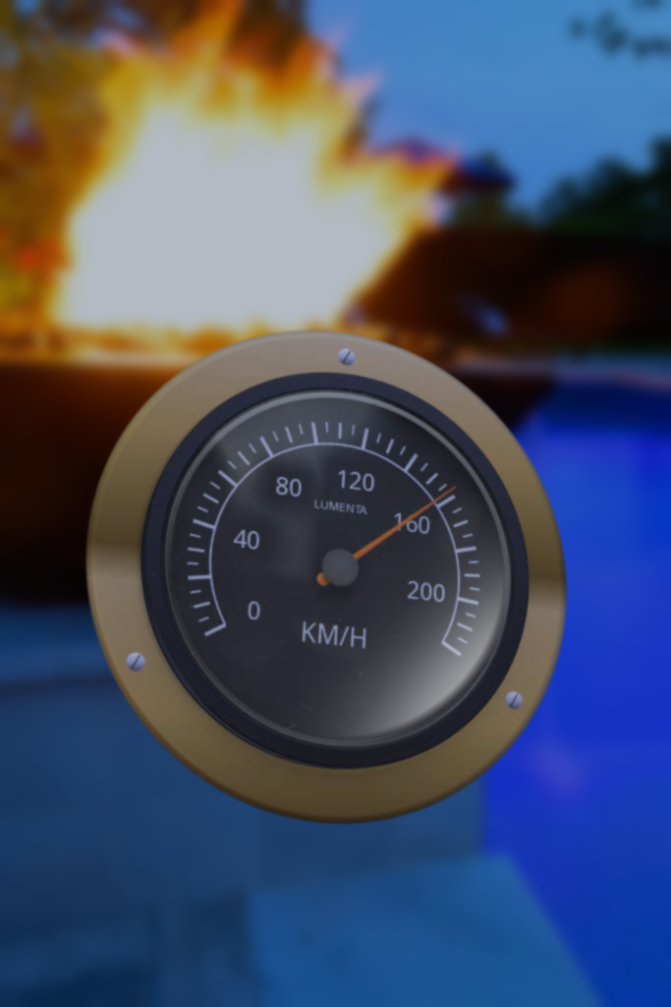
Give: **157.5** km/h
